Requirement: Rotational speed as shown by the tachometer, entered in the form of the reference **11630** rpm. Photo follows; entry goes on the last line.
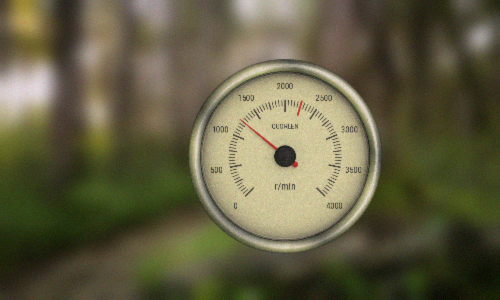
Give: **1250** rpm
